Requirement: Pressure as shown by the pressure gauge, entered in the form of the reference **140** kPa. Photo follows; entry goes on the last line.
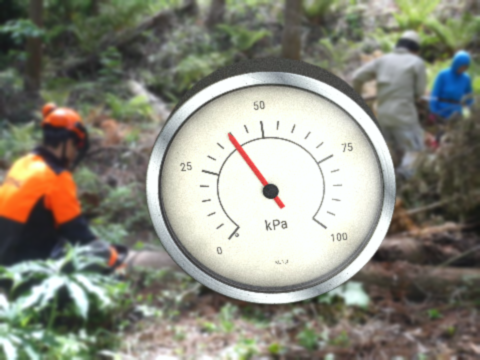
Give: **40** kPa
